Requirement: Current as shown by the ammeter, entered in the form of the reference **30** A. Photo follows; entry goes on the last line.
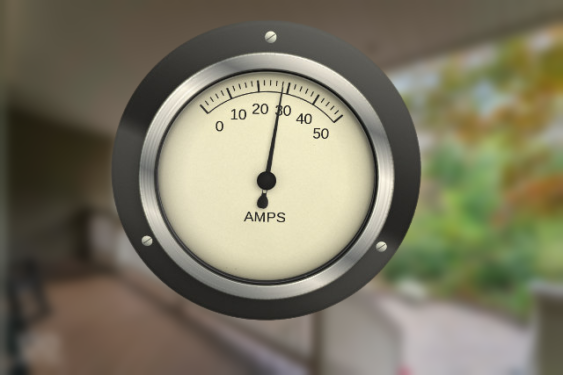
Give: **28** A
